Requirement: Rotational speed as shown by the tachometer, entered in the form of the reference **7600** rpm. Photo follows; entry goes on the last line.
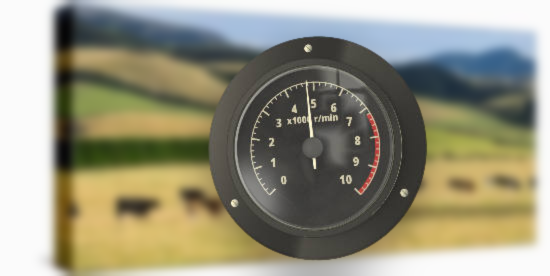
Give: **4800** rpm
